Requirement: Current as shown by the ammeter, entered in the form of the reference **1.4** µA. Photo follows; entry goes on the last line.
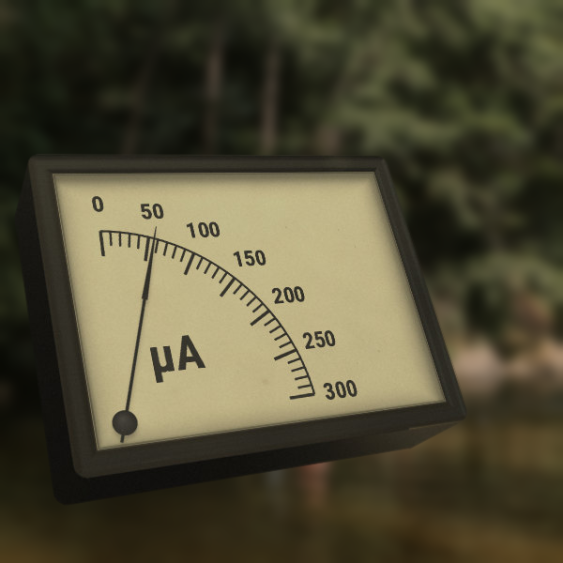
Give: **55** µA
